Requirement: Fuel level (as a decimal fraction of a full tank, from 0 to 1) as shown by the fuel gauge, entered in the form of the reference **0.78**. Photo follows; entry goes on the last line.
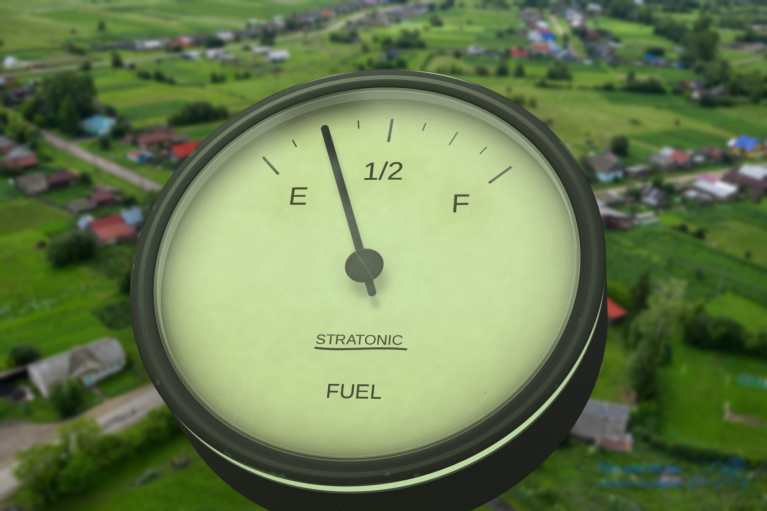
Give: **0.25**
